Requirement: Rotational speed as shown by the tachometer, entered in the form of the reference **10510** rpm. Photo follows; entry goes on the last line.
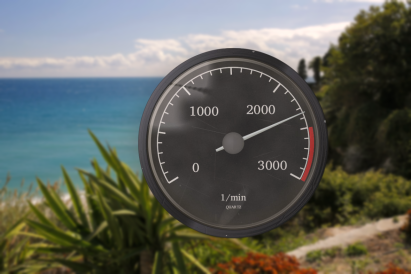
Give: **2350** rpm
